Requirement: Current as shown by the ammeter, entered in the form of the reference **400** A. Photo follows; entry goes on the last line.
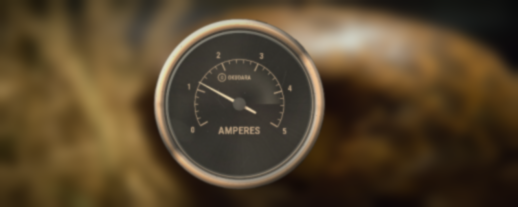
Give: **1.2** A
